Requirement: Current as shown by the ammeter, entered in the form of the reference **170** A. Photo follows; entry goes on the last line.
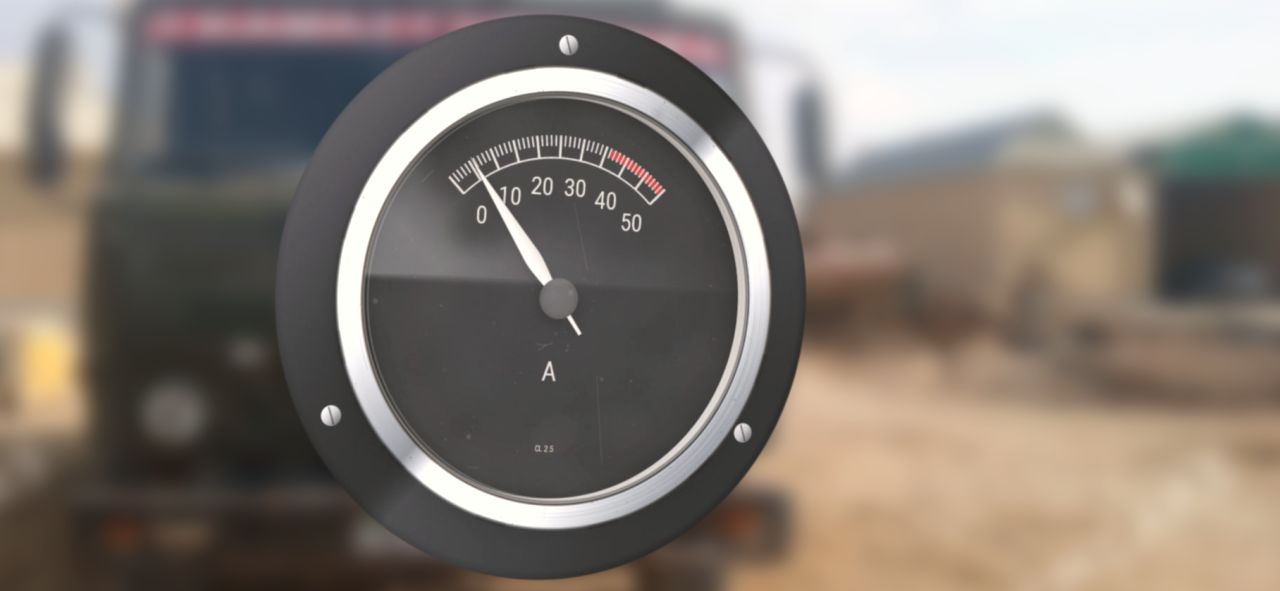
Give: **5** A
